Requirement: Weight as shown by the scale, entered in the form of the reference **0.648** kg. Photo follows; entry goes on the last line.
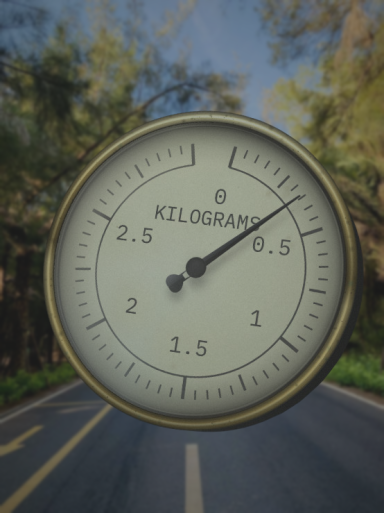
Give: **0.35** kg
